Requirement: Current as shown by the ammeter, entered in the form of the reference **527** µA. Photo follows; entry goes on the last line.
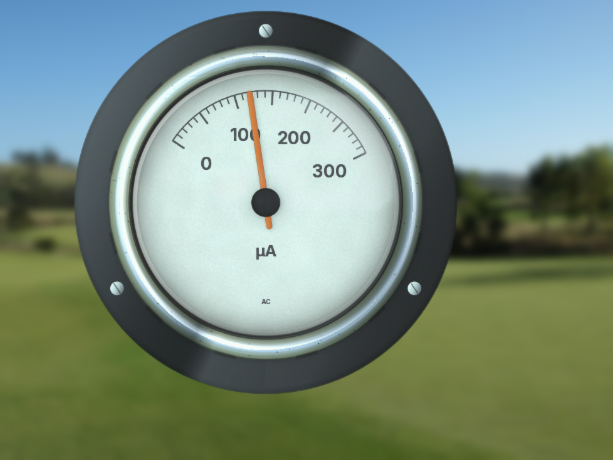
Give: **120** µA
